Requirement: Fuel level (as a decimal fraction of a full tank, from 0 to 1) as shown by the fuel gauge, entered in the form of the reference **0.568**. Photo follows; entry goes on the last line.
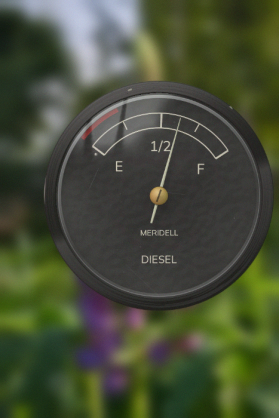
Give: **0.625**
